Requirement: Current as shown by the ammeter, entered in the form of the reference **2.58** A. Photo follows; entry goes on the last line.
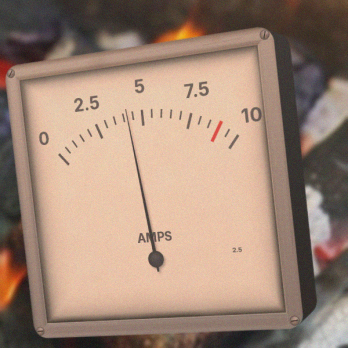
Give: **4.25** A
